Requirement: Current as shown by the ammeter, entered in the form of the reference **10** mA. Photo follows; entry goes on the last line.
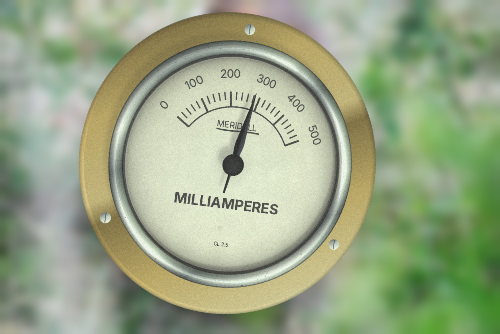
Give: **280** mA
